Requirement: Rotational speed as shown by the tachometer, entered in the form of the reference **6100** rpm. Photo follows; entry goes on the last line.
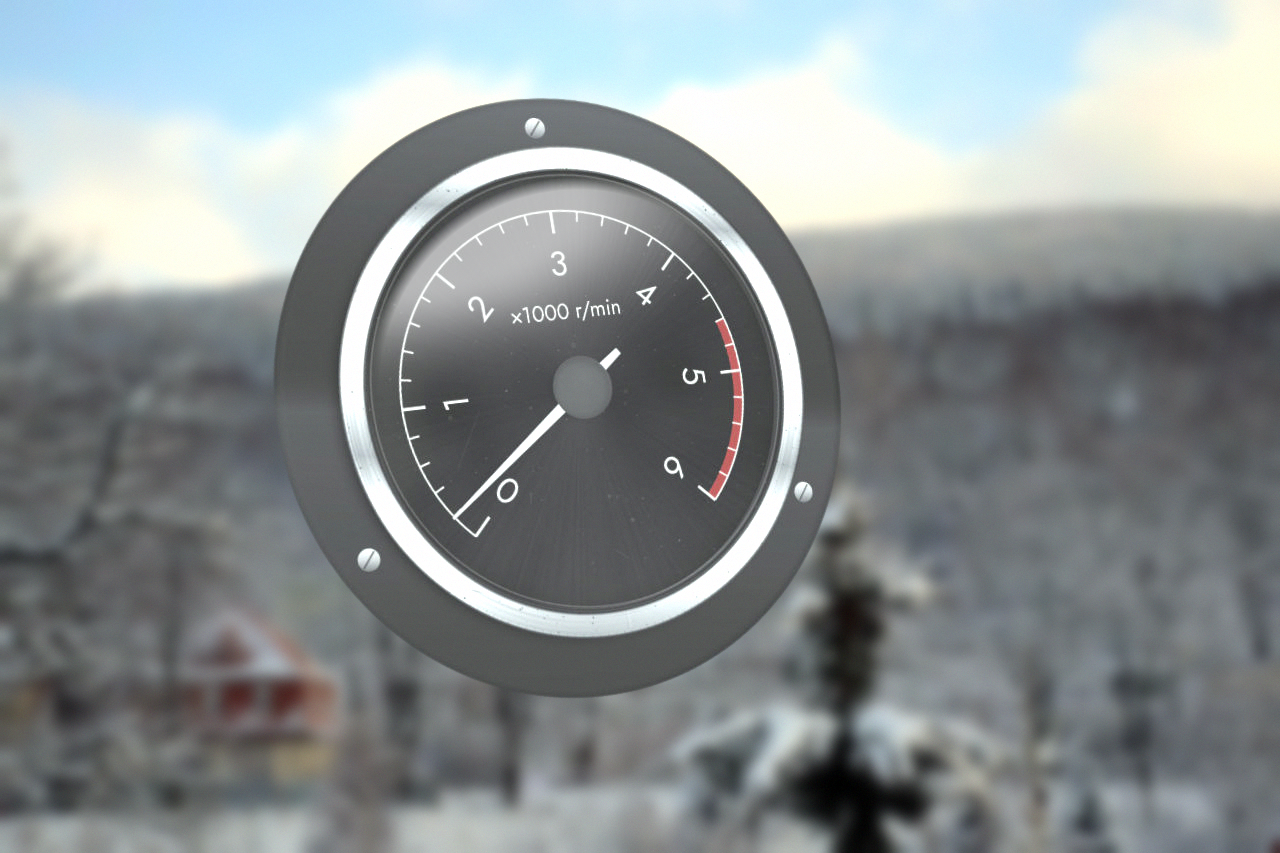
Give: **200** rpm
